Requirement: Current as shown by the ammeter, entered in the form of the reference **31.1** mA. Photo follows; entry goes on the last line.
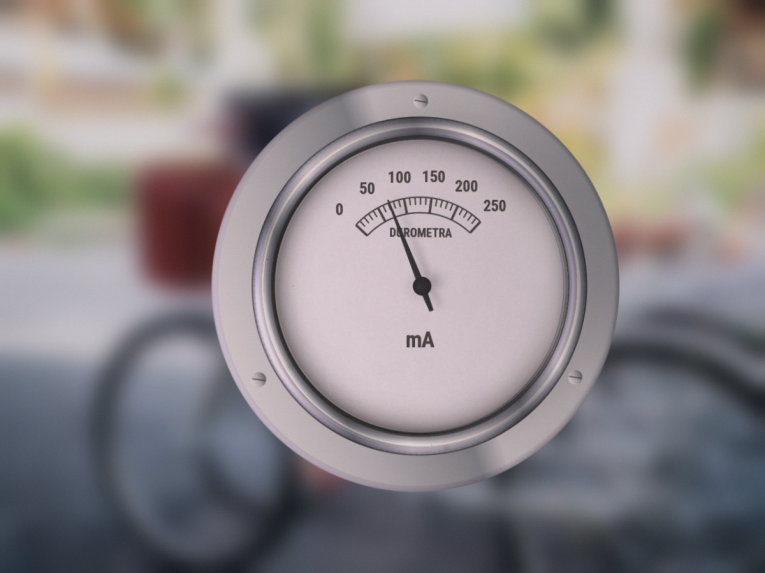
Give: **70** mA
